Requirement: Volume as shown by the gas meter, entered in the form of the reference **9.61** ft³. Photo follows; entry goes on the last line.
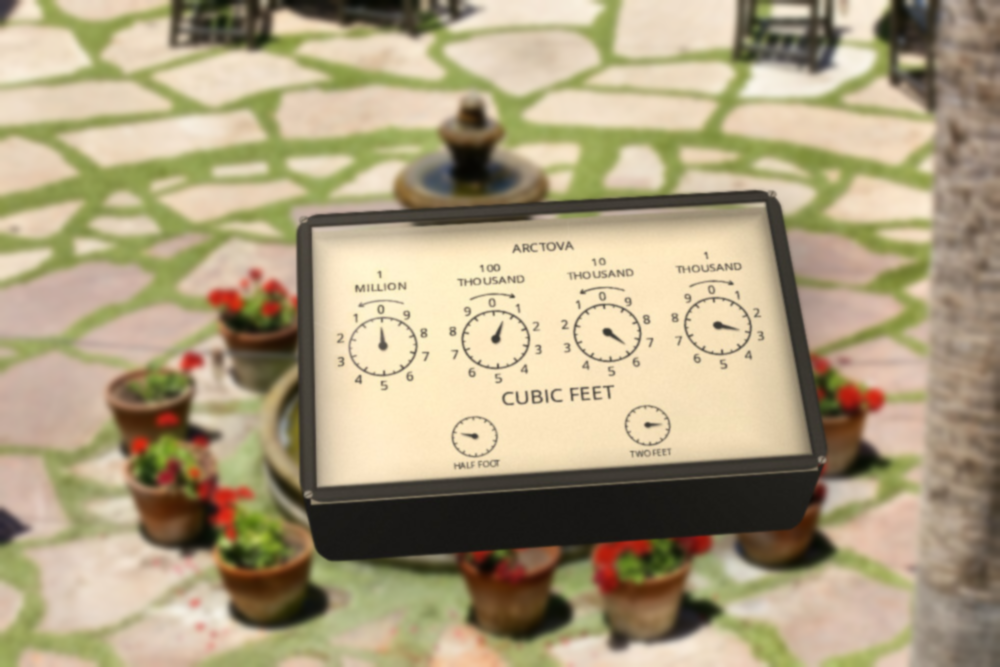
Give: **6300** ft³
